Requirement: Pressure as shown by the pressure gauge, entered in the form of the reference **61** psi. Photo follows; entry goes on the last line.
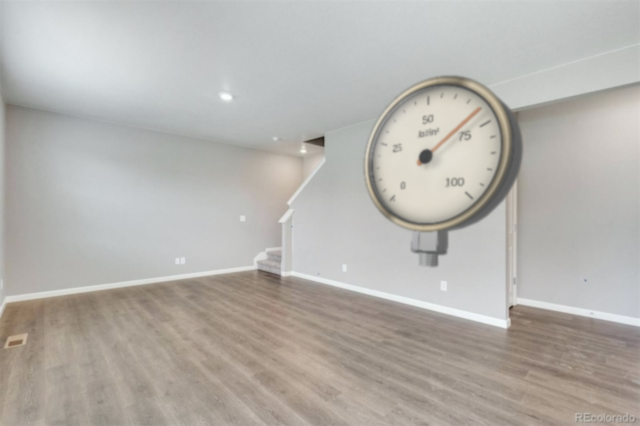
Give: **70** psi
